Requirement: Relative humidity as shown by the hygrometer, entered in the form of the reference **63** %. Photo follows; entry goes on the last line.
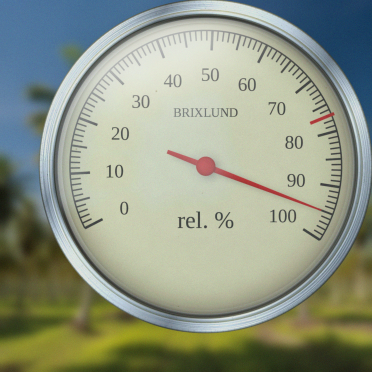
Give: **95** %
